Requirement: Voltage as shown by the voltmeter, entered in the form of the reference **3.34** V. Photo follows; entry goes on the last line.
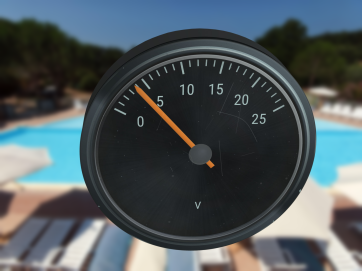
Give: **4** V
